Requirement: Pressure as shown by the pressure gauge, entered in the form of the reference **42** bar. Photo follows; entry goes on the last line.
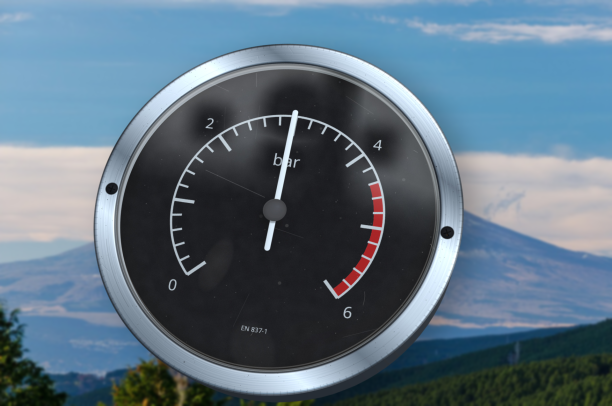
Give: **3** bar
